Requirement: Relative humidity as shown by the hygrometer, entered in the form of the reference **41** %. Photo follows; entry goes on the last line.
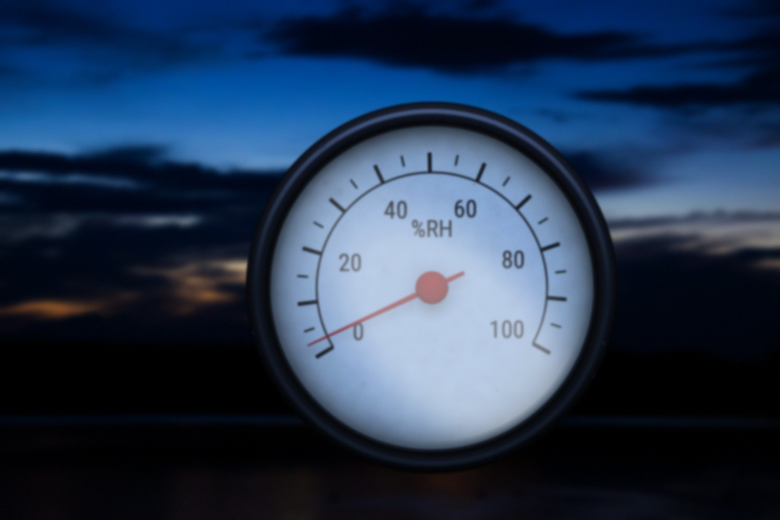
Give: **2.5** %
